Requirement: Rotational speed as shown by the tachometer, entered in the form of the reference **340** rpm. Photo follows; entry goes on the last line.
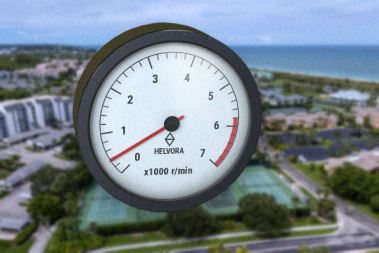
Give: **400** rpm
